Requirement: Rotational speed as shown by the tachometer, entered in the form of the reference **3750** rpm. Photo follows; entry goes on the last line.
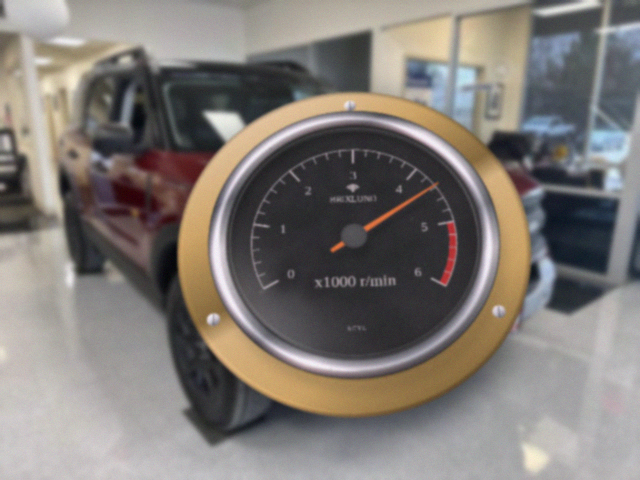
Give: **4400** rpm
